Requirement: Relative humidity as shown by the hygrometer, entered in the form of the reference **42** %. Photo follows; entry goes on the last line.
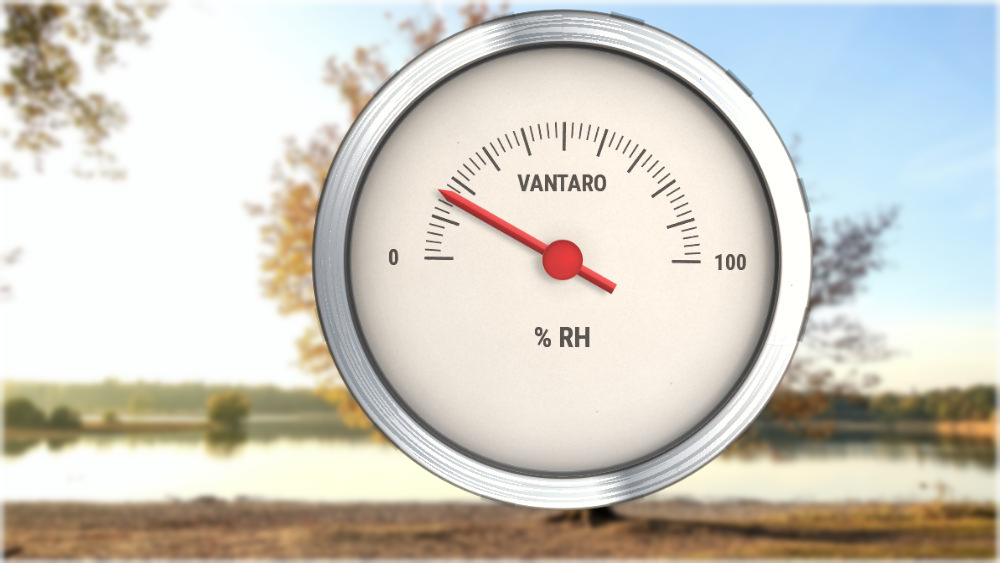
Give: **16** %
